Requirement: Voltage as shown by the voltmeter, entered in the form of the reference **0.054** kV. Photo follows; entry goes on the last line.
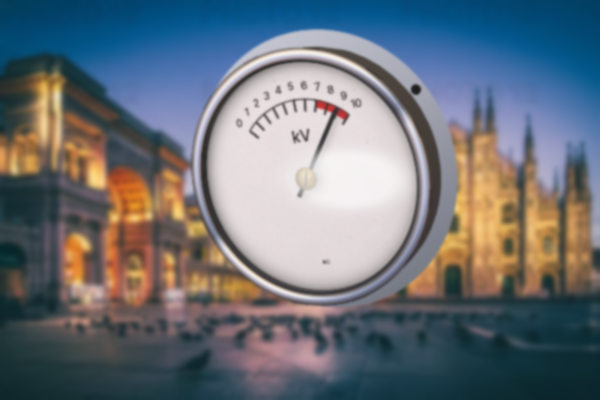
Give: **9** kV
